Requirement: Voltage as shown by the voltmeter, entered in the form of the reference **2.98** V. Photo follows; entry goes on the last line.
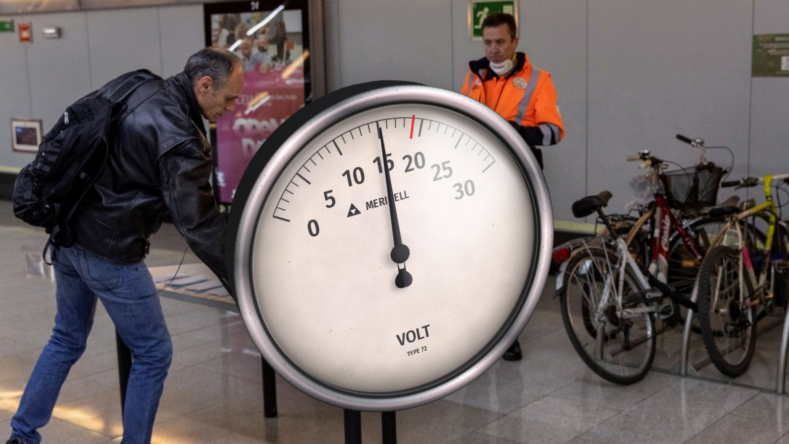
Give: **15** V
